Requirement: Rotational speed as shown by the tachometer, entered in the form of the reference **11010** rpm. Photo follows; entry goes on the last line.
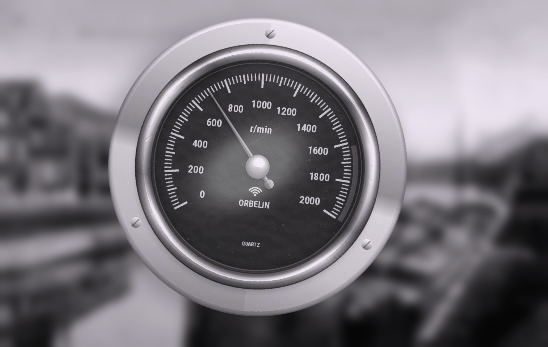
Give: **700** rpm
